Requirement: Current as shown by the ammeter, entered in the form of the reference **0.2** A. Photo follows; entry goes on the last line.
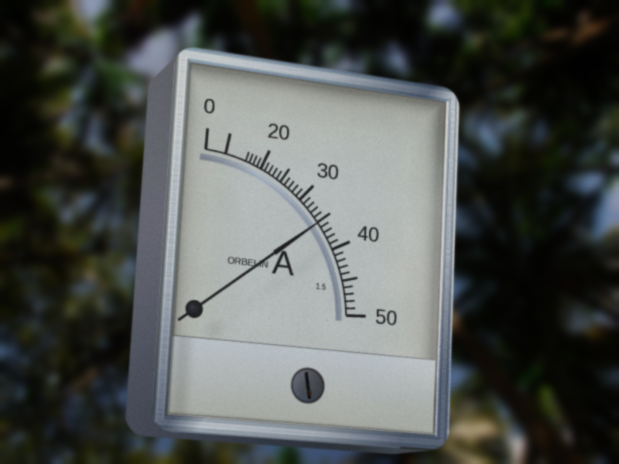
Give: **35** A
